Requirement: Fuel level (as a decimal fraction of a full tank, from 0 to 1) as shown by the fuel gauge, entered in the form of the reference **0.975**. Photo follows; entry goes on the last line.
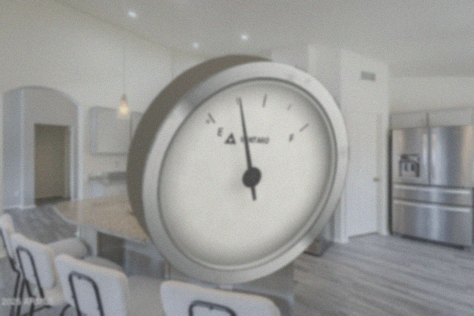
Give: **0.25**
